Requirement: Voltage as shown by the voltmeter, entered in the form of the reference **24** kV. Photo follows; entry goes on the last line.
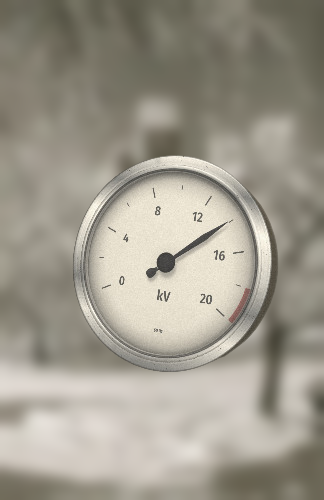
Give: **14** kV
